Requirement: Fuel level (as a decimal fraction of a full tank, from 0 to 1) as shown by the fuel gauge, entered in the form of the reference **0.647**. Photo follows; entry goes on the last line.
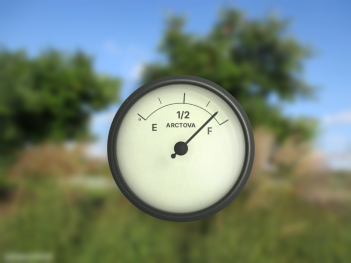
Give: **0.875**
